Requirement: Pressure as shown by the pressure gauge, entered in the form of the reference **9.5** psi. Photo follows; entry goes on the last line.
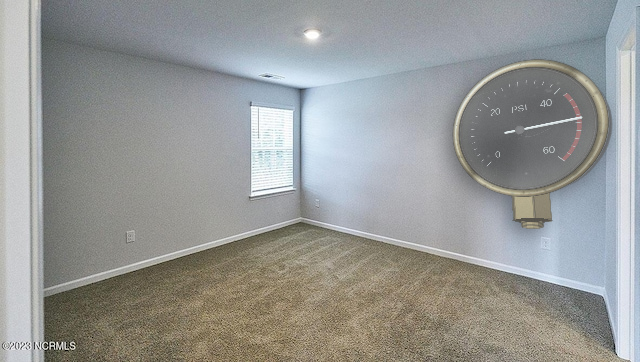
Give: **49** psi
